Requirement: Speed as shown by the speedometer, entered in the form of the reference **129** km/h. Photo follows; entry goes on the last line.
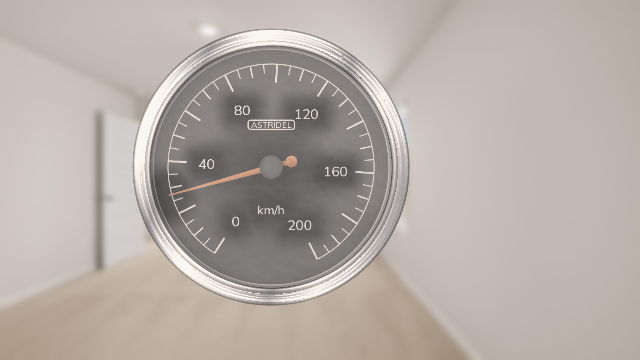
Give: **27.5** km/h
